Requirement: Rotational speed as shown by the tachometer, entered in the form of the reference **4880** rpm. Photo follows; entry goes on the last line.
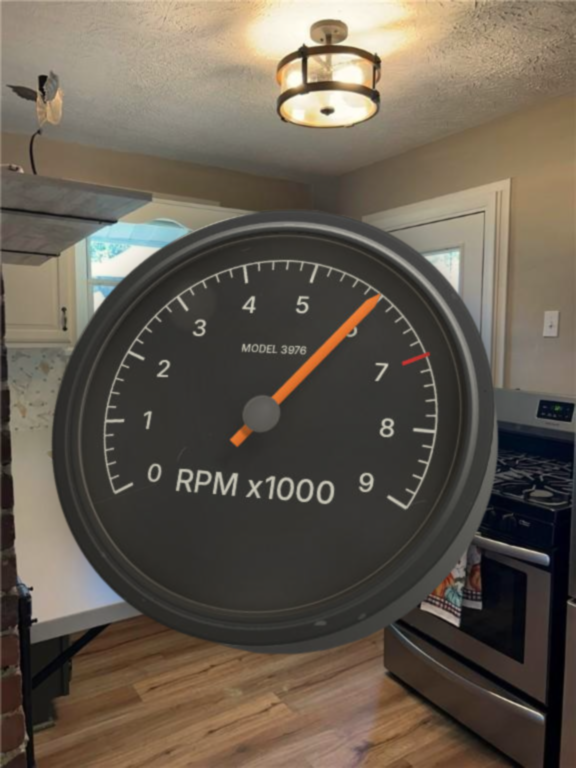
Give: **6000** rpm
